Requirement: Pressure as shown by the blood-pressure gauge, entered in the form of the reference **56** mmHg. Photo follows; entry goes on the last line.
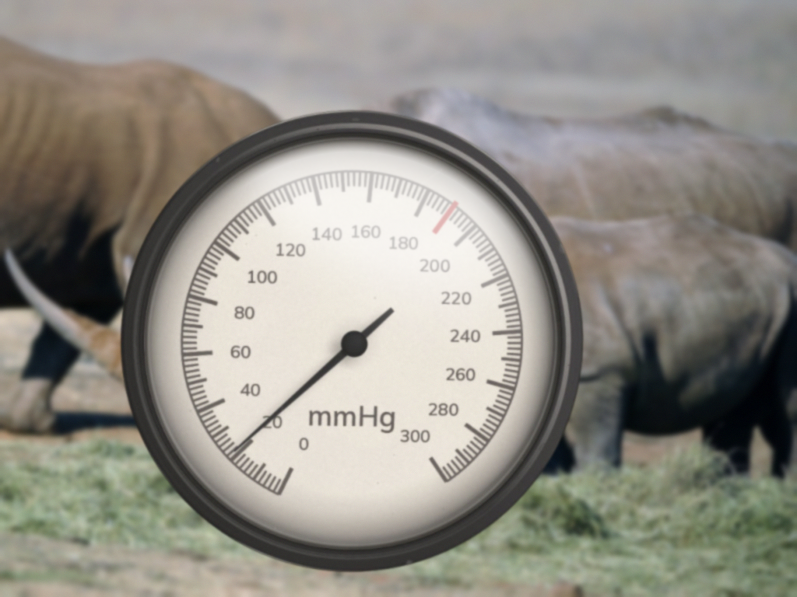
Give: **22** mmHg
